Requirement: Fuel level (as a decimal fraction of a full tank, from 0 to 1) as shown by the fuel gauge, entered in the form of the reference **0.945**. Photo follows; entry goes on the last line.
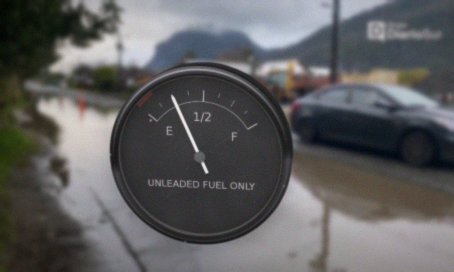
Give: **0.25**
